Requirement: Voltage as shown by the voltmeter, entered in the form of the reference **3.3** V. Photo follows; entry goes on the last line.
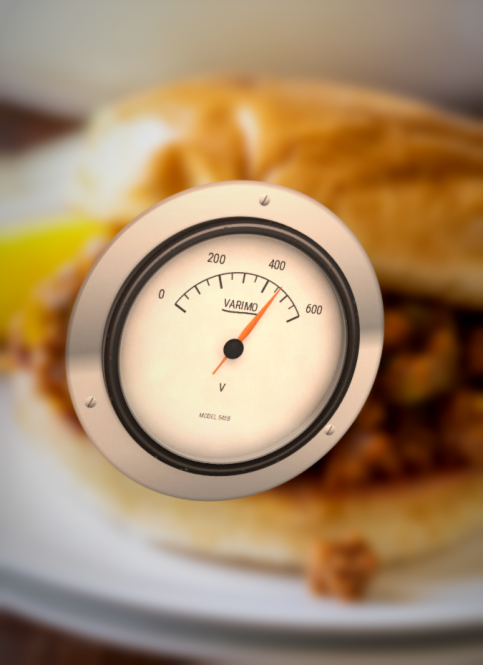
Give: **450** V
